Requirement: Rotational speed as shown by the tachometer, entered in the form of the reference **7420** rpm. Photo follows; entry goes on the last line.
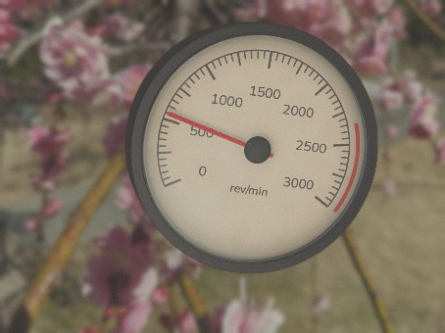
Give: **550** rpm
